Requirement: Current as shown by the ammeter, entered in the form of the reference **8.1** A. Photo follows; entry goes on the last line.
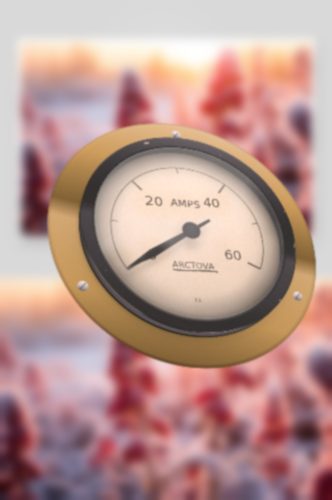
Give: **0** A
